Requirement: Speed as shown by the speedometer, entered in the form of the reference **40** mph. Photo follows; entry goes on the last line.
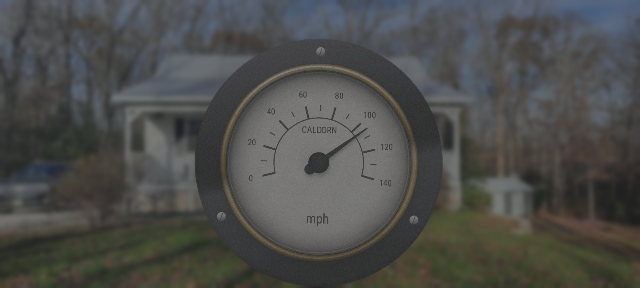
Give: **105** mph
